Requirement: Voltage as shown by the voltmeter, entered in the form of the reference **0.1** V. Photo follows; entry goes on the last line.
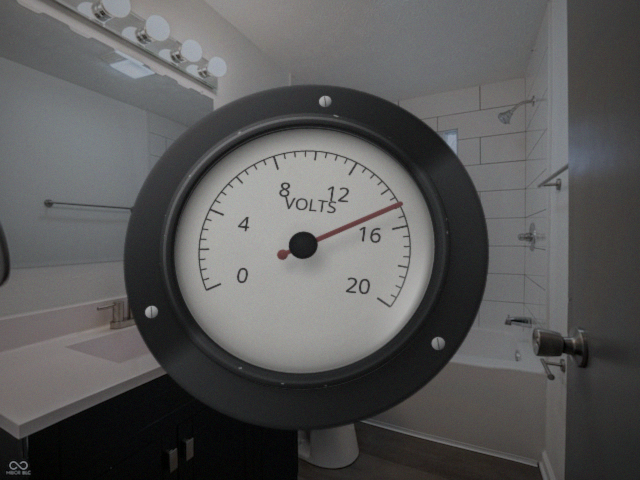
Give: **15** V
